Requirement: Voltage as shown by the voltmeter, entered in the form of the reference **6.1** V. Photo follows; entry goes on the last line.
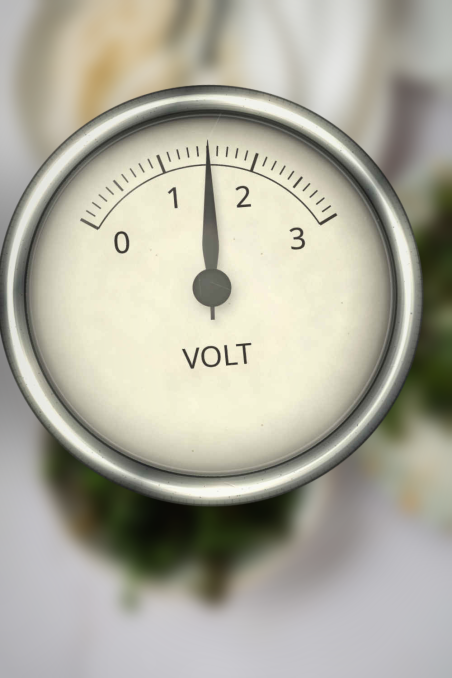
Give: **1.5** V
